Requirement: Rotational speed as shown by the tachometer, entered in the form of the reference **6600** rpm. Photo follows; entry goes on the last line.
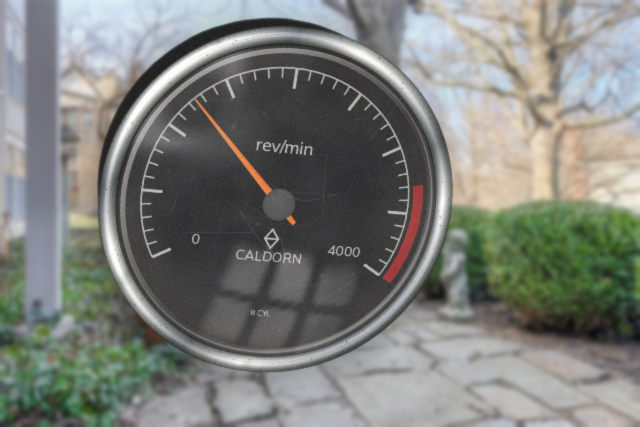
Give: **1250** rpm
